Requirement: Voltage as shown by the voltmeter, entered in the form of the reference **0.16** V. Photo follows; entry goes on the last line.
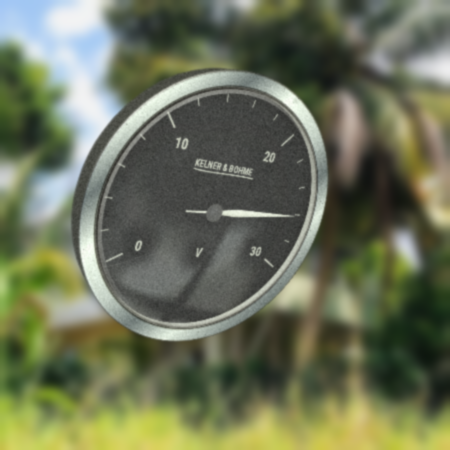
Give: **26** V
